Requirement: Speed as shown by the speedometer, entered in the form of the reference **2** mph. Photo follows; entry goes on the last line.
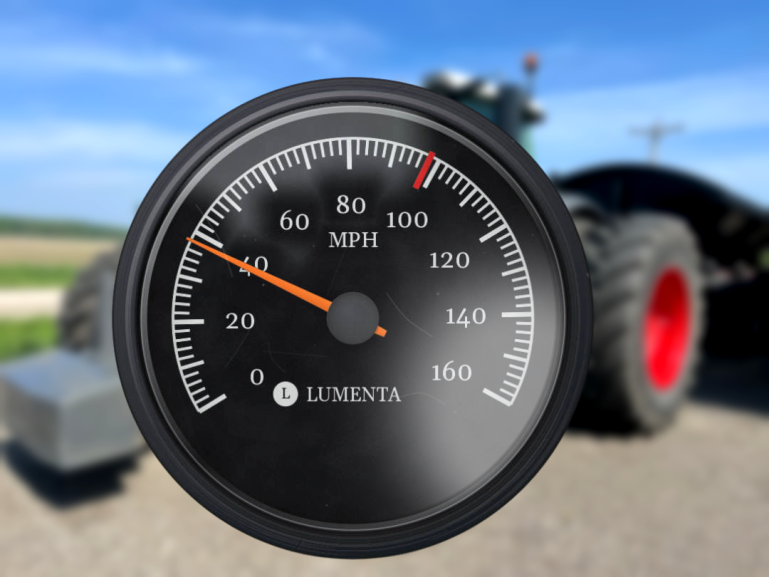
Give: **38** mph
